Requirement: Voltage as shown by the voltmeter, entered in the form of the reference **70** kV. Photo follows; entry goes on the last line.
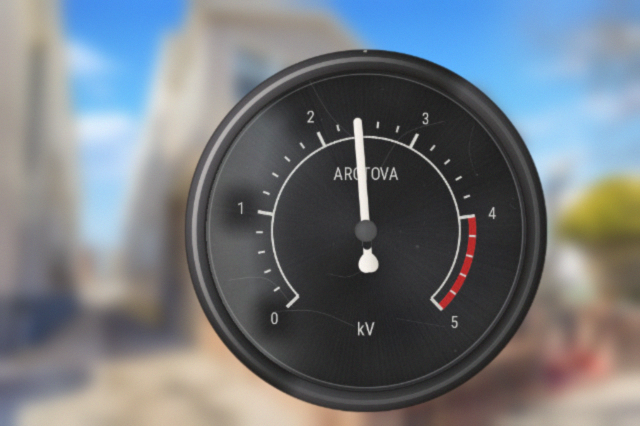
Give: **2.4** kV
